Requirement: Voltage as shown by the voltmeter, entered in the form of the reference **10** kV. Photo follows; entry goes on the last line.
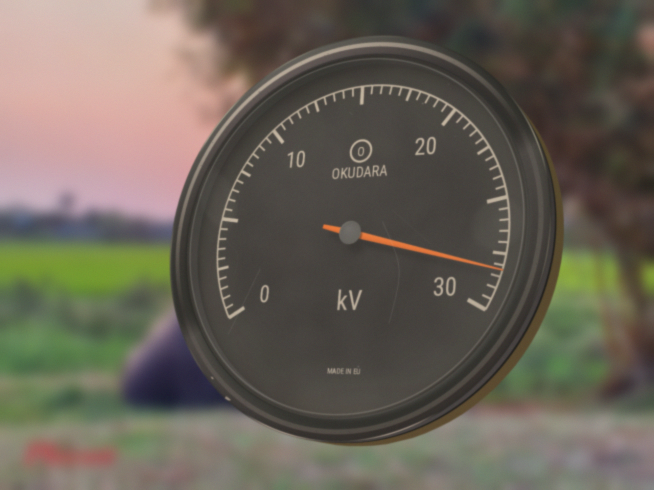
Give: **28.25** kV
